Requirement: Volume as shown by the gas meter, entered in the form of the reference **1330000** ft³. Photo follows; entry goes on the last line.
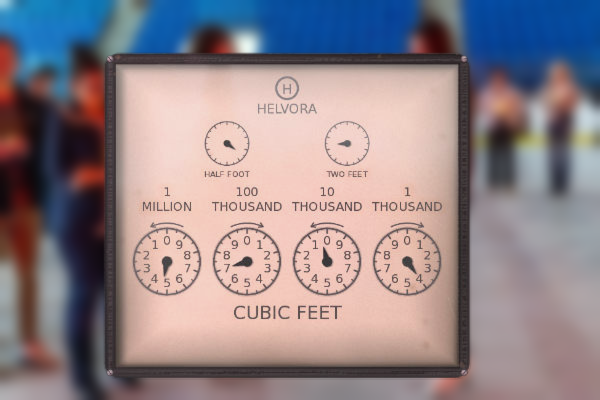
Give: **470400** ft³
